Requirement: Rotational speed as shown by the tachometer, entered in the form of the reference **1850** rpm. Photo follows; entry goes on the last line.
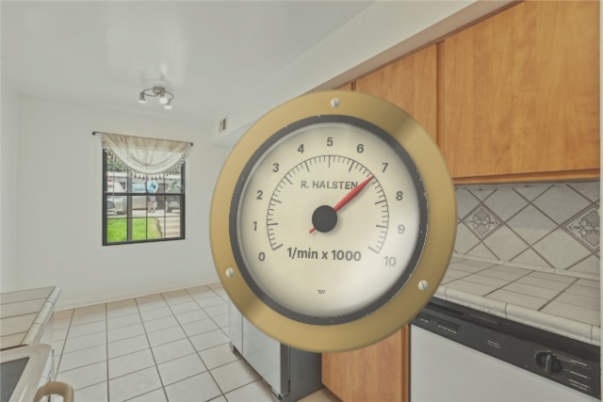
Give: **7000** rpm
